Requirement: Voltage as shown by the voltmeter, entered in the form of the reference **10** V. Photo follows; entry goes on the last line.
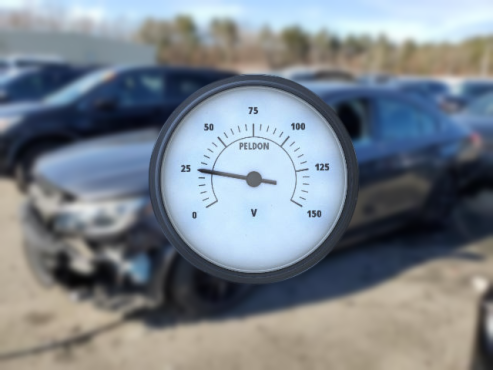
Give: **25** V
